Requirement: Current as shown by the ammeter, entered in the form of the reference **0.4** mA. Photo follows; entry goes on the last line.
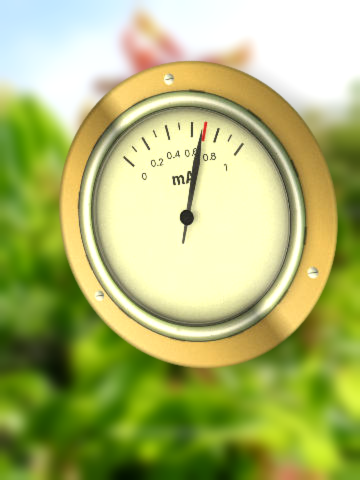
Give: **0.7** mA
